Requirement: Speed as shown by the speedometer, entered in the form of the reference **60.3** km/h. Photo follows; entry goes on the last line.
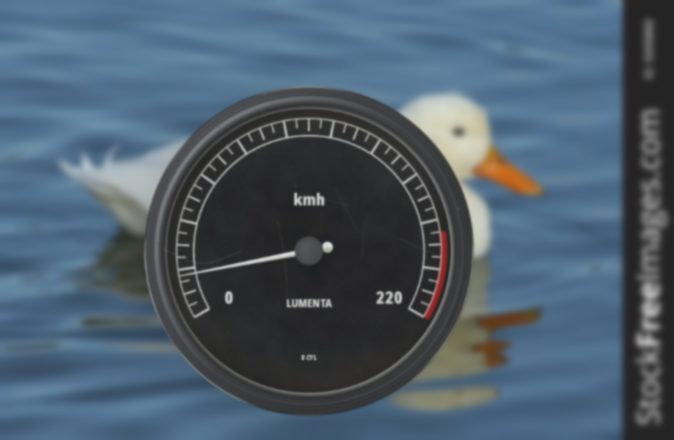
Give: **17.5** km/h
